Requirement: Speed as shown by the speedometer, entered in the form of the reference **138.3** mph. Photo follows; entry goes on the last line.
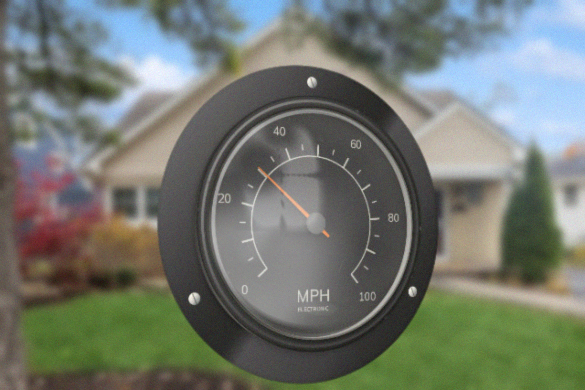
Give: **30** mph
